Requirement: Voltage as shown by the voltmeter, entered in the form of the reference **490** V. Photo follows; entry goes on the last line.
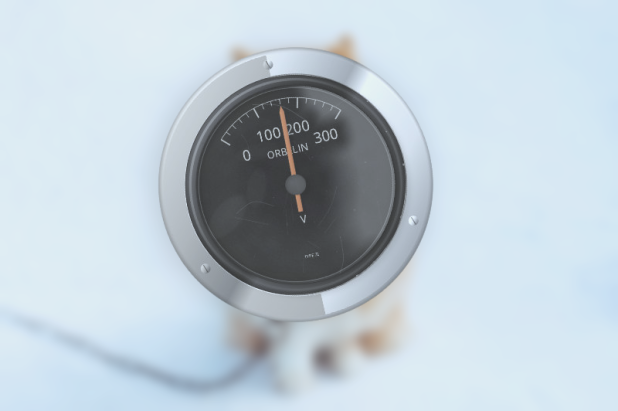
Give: **160** V
